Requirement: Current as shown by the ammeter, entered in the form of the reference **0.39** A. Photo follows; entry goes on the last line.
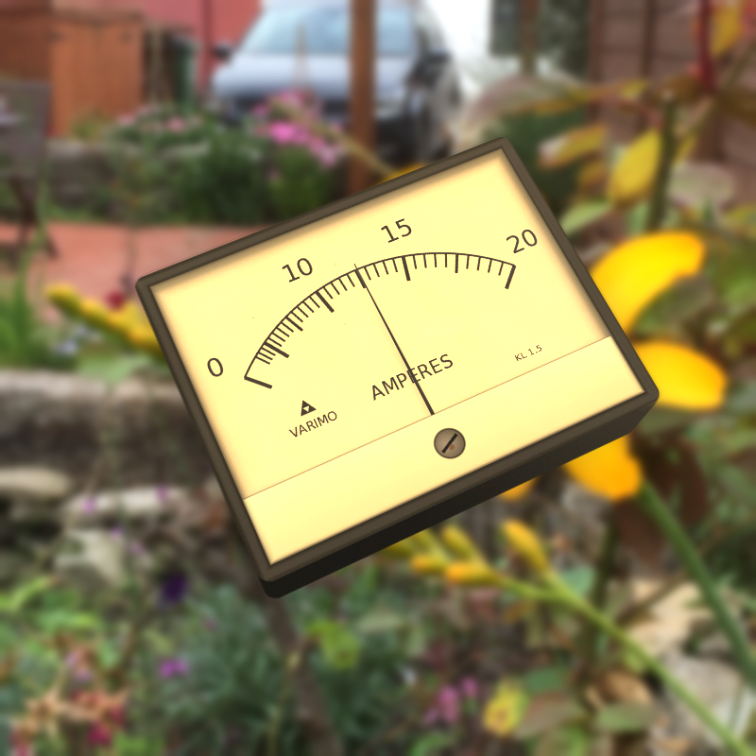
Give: **12.5** A
